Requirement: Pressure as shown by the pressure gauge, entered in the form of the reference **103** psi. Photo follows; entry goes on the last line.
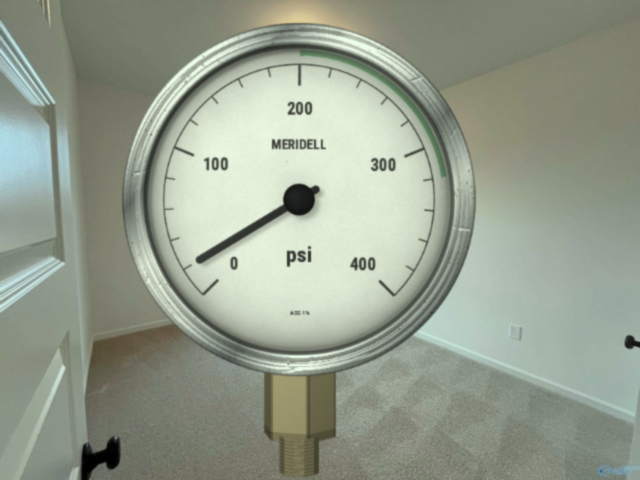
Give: **20** psi
